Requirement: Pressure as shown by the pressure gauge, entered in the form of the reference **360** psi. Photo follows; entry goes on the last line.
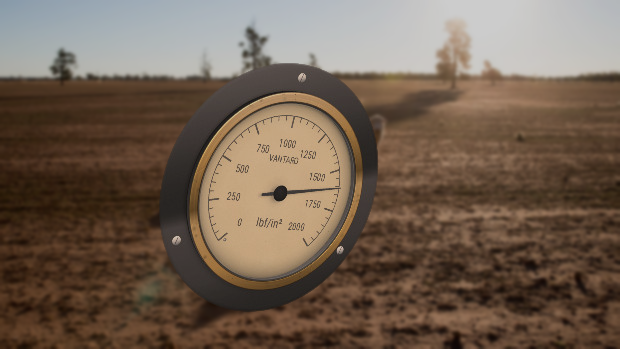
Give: **1600** psi
